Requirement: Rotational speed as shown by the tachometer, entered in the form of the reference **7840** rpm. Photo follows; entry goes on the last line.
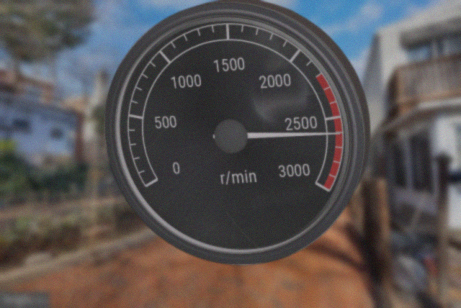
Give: **2600** rpm
